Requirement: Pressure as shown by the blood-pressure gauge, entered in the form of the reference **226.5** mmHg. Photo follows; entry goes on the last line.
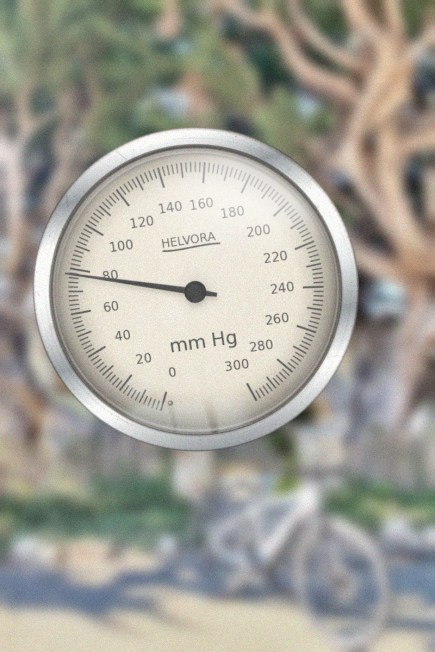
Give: **78** mmHg
